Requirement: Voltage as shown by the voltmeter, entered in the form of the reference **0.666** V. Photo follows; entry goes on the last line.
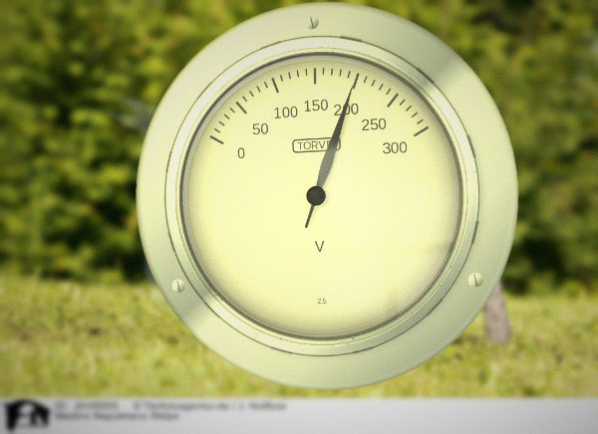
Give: **200** V
